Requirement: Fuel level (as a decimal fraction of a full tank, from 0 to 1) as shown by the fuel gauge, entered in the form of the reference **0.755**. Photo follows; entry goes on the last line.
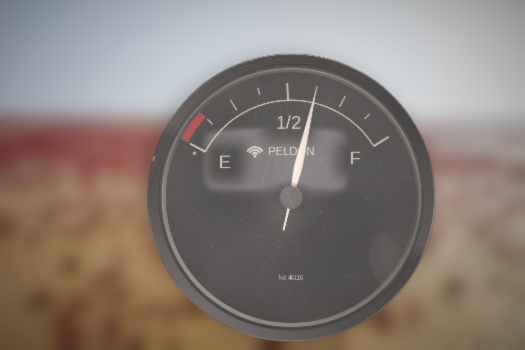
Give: **0.625**
